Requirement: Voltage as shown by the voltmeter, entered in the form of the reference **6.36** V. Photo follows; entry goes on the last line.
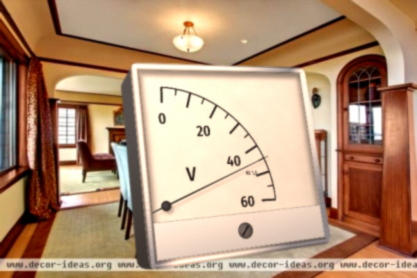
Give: **45** V
